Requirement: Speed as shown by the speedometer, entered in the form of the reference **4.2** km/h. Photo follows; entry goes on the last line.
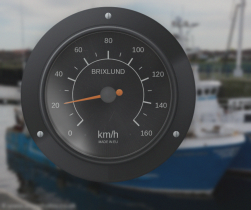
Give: **20** km/h
